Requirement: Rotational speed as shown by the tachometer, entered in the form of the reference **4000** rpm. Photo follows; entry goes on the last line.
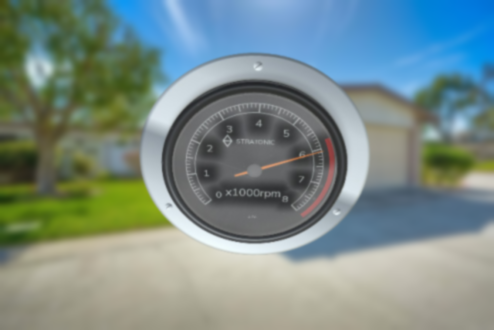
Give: **6000** rpm
